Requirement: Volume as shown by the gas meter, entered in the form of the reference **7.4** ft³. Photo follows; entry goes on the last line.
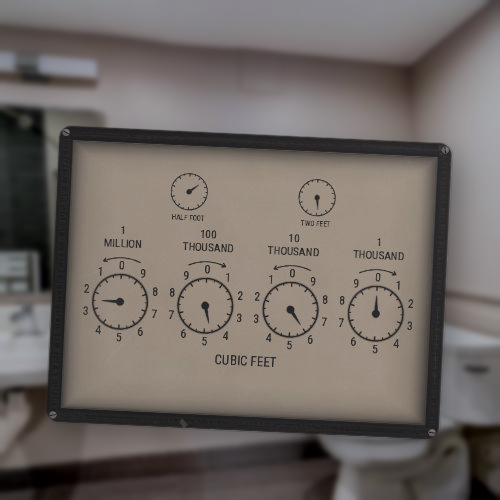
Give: **246000** ft³
